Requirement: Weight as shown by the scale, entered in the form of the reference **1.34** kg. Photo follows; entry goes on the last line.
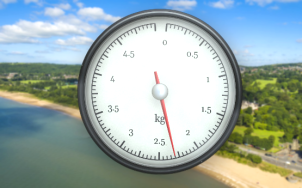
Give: **2.3** kg
